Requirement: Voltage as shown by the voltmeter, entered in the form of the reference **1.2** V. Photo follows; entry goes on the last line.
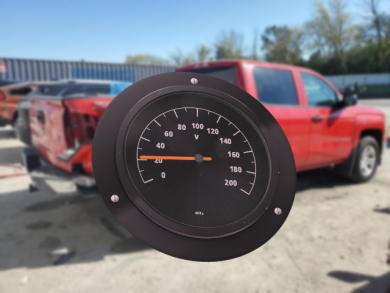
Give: **20** V
